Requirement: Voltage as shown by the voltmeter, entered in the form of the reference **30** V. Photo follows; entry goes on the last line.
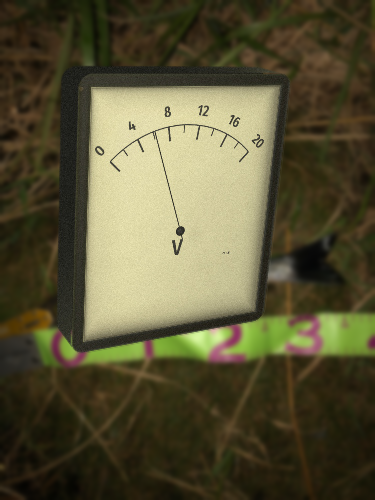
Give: **6** V
